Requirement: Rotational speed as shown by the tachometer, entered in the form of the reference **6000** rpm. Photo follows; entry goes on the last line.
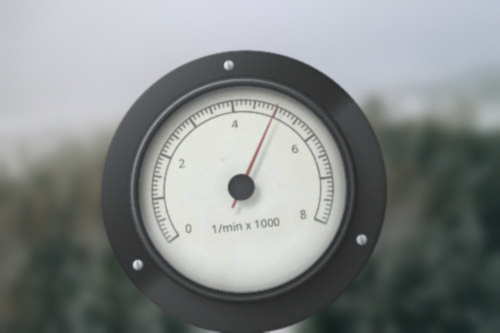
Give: **5000** rpm
